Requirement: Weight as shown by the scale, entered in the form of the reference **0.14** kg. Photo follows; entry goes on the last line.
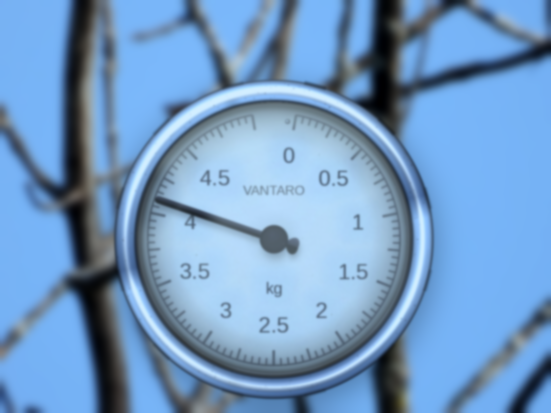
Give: **4.1** kg
